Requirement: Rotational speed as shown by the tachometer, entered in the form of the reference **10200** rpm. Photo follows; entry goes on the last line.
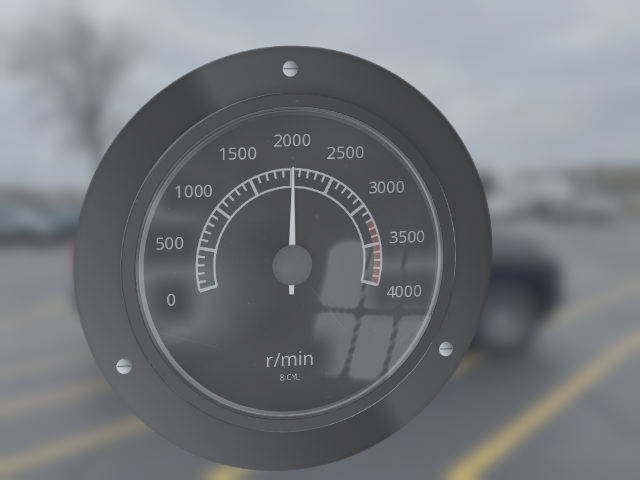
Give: **2000** rpm
